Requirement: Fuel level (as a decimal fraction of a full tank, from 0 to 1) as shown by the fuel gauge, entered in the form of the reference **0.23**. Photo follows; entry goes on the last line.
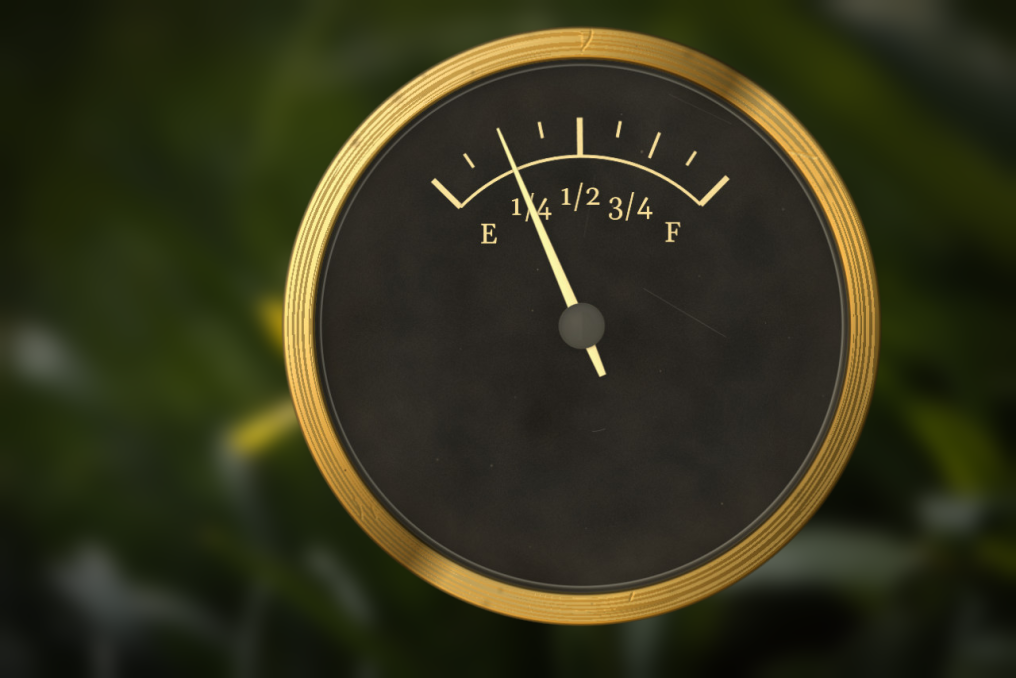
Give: **0.25**
